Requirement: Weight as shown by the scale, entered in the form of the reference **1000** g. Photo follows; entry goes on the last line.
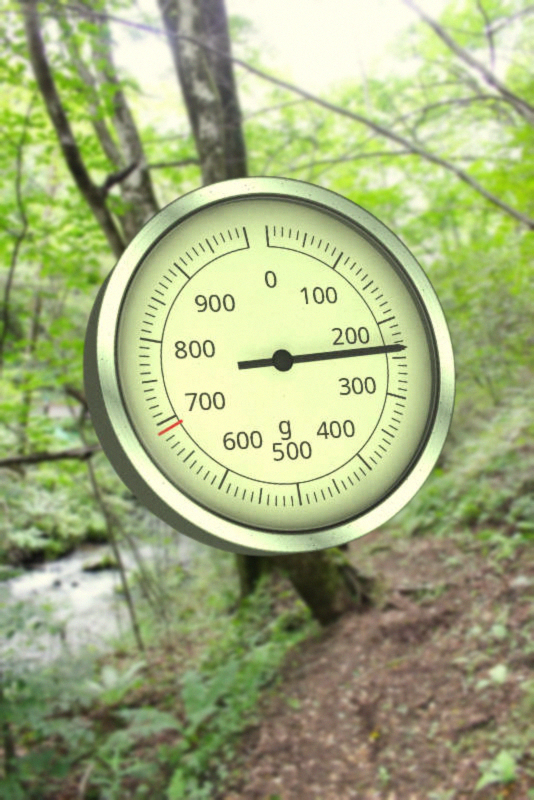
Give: **240** g
